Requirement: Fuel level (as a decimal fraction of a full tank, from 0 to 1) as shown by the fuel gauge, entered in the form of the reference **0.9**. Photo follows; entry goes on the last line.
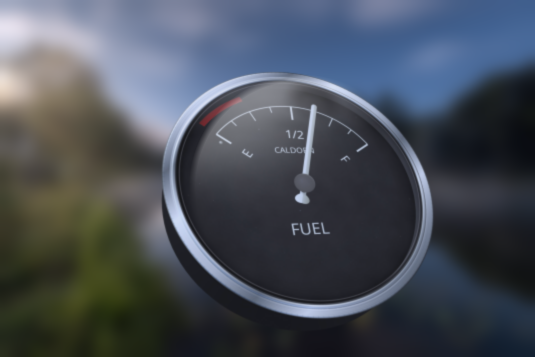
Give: **0.625**
